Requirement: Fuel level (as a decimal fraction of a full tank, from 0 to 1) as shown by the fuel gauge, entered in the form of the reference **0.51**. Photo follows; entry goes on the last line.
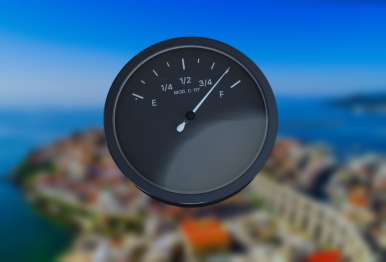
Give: **0.875**
